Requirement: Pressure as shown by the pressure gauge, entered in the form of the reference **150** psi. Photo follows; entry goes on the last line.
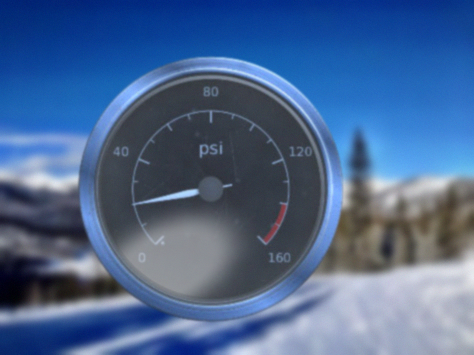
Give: **20** psi
